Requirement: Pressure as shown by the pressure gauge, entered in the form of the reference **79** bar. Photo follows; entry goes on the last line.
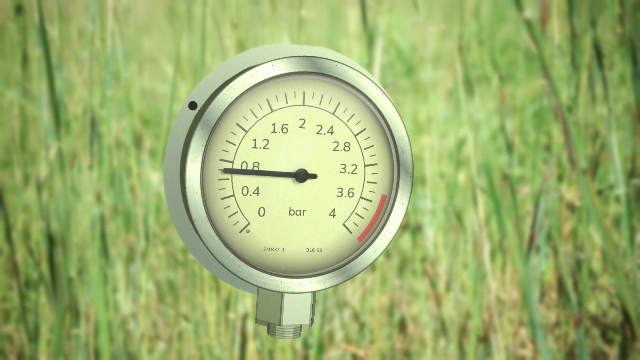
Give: **0.7** bar
